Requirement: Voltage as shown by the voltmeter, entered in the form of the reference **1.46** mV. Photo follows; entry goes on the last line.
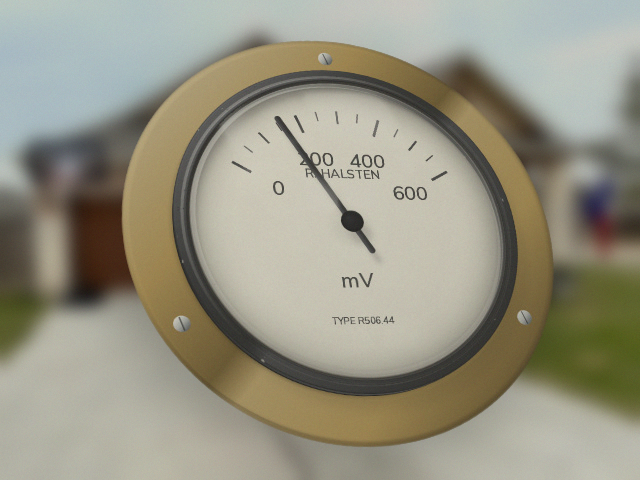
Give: **150** mV
